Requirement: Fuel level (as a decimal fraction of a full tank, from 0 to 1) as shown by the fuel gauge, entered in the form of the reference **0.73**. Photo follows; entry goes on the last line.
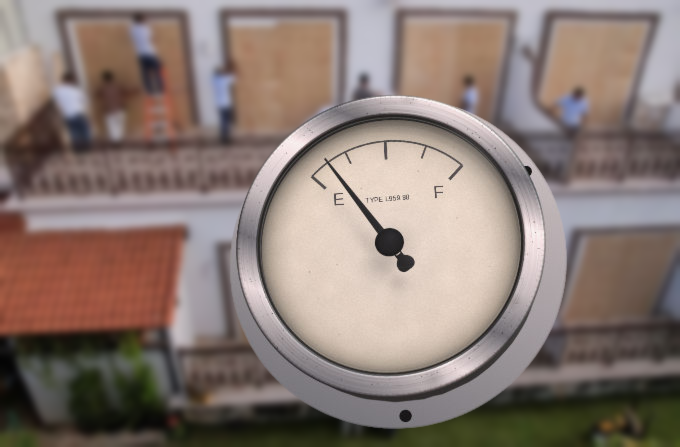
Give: **0.125**
